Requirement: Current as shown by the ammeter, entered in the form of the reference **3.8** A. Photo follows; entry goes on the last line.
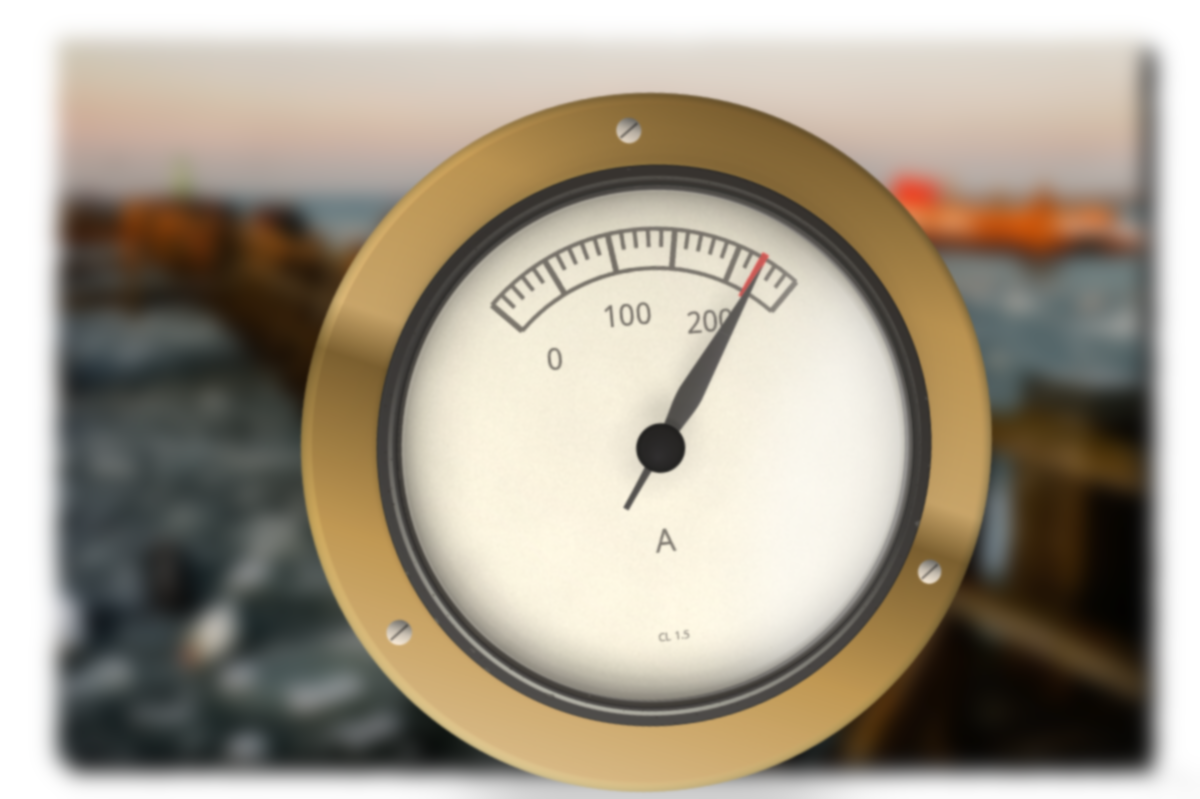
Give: **220** A
